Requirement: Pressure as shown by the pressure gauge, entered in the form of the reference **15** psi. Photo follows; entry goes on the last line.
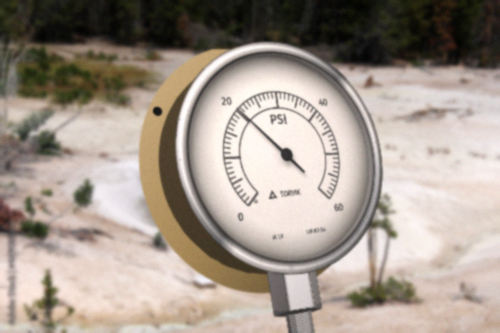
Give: **20** psi
